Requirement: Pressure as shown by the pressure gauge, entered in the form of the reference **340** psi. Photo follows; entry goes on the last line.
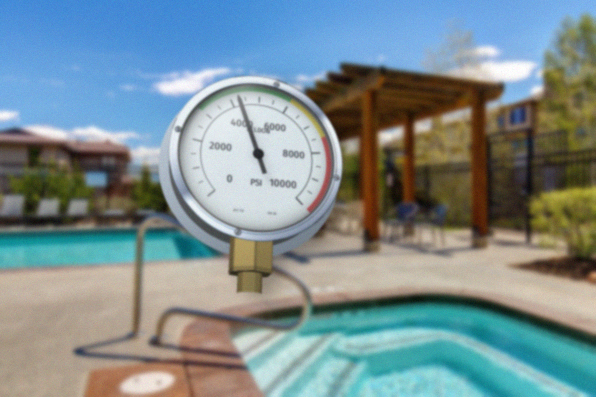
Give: **4250** psi
